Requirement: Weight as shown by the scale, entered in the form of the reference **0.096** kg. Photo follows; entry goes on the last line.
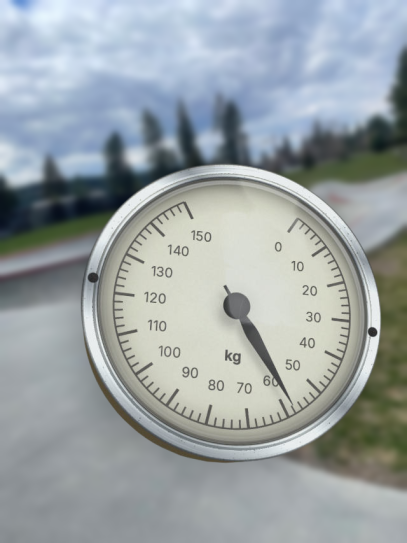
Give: **58** kg
